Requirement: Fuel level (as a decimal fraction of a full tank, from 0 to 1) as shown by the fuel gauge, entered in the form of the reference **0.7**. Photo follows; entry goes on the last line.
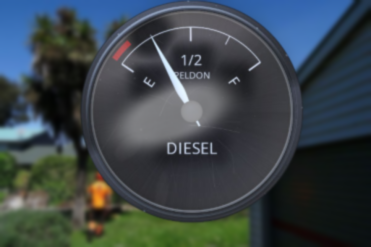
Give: **0.25**
